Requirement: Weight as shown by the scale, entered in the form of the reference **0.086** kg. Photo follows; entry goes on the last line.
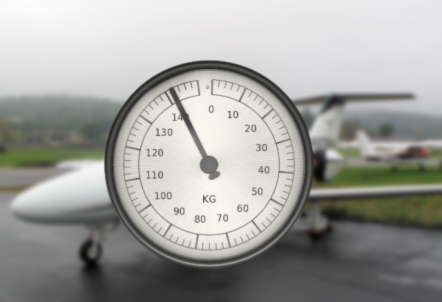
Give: **142** kg
